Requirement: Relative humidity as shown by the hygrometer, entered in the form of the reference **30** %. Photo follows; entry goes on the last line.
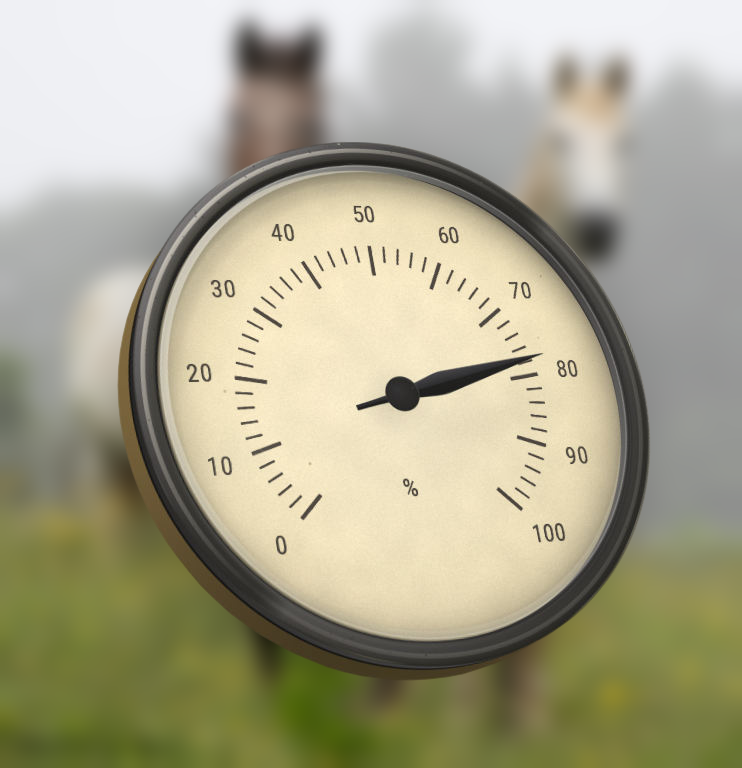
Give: **78** %
